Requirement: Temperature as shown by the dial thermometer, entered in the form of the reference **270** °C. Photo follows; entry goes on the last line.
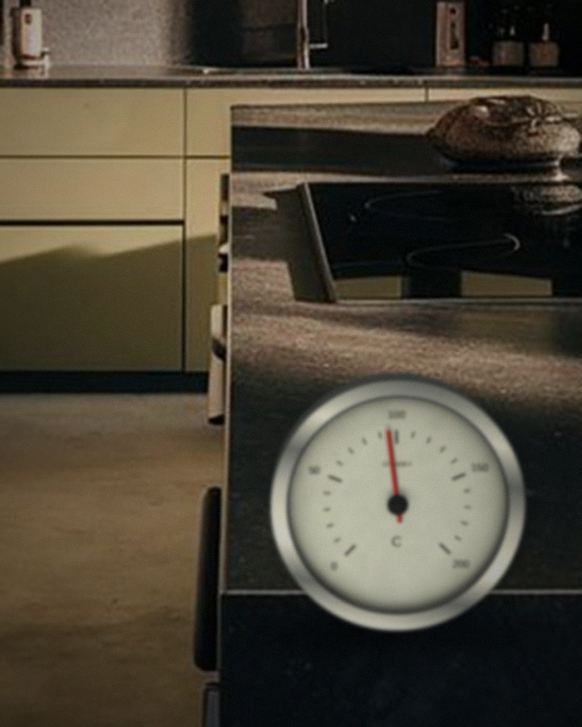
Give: **95** °C
